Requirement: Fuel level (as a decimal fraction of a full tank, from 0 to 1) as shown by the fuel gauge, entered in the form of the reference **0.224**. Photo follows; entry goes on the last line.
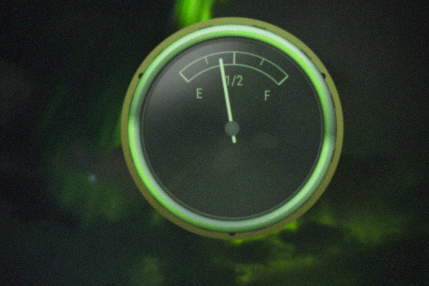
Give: **0.375**
